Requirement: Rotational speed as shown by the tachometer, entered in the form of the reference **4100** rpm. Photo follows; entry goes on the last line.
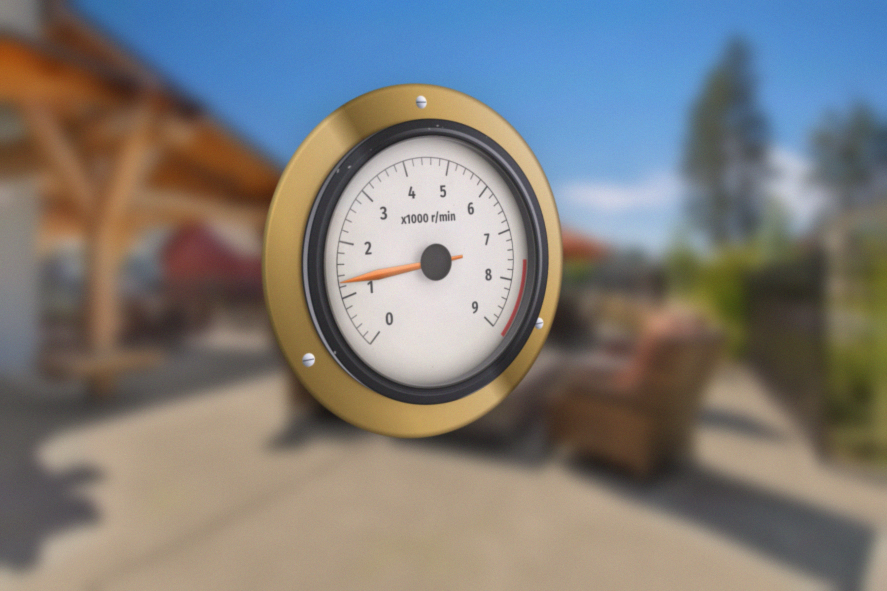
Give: **1300** rpm
